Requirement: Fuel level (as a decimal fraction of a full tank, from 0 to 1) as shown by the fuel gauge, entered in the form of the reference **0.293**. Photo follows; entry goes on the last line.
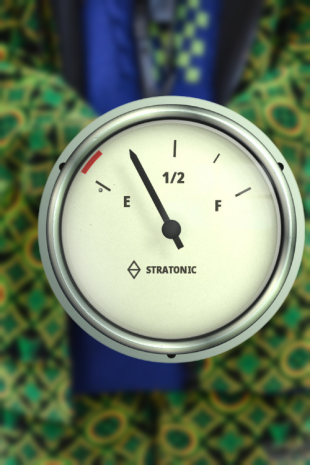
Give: **0.25**
